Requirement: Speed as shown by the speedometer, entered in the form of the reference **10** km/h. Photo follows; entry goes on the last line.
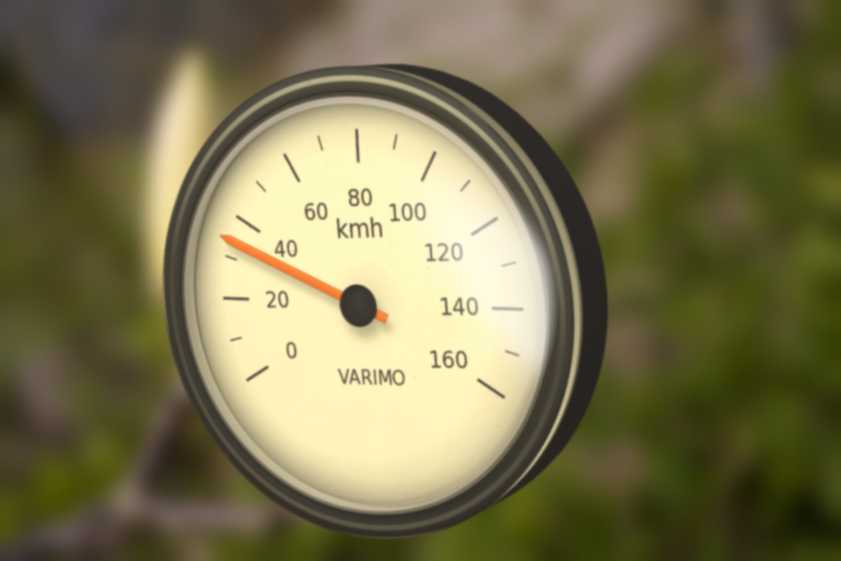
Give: **35** km/h
